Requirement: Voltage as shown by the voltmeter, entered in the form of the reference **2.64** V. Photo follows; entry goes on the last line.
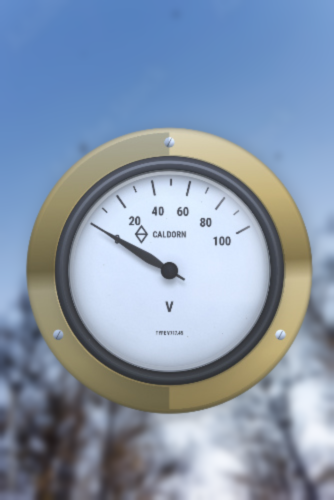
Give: **0** V
